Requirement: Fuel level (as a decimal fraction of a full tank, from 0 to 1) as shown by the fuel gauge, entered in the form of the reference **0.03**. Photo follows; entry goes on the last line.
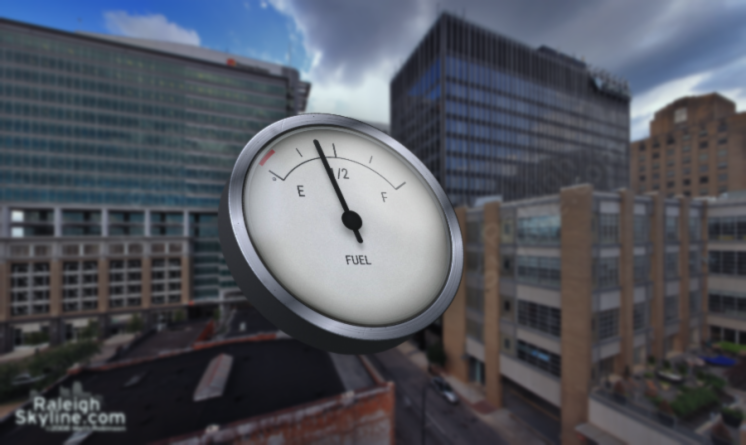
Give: **0.375**
